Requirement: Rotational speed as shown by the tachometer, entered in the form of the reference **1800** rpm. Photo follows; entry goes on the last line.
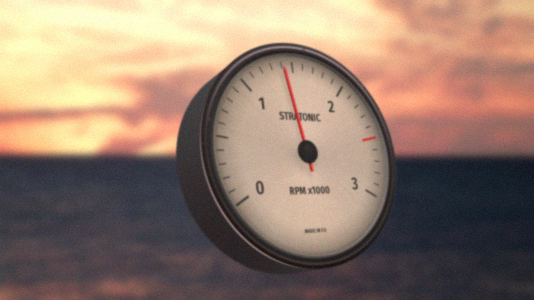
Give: **1400** rpm
